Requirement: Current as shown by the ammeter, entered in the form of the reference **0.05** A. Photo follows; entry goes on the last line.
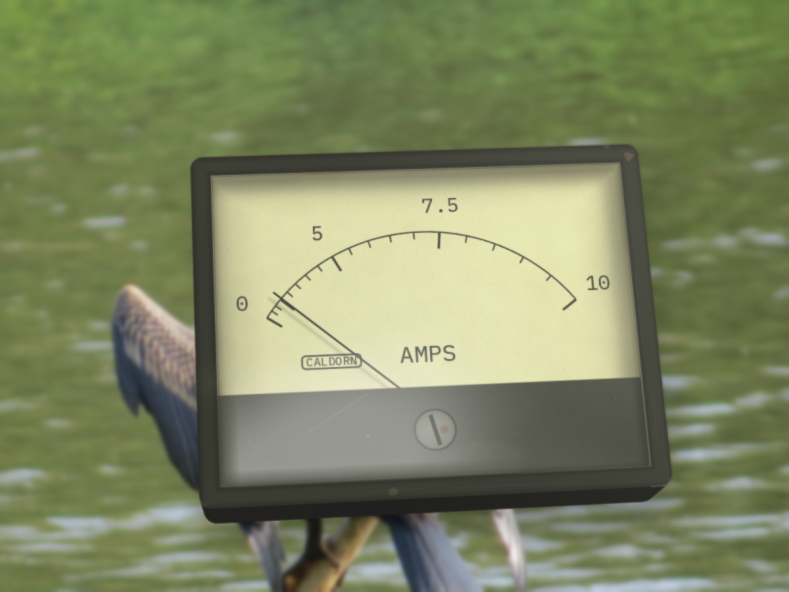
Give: **2.5** A
